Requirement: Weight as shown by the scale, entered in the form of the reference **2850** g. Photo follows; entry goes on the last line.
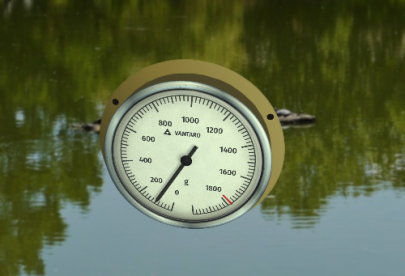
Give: **100** g
